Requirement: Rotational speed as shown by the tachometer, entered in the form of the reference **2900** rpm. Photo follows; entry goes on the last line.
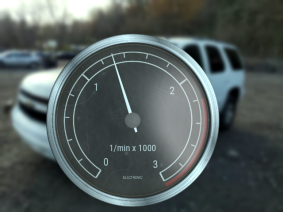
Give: **1300** rpm
